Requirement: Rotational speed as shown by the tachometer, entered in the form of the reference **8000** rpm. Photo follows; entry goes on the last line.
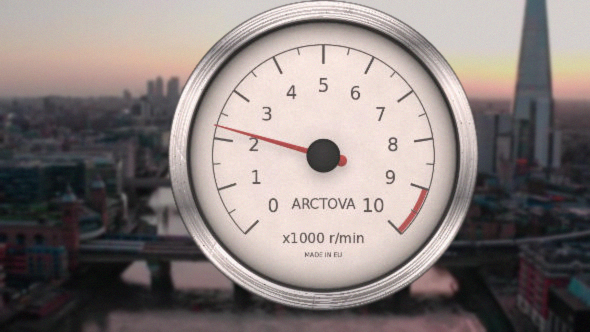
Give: **2250** rpm
